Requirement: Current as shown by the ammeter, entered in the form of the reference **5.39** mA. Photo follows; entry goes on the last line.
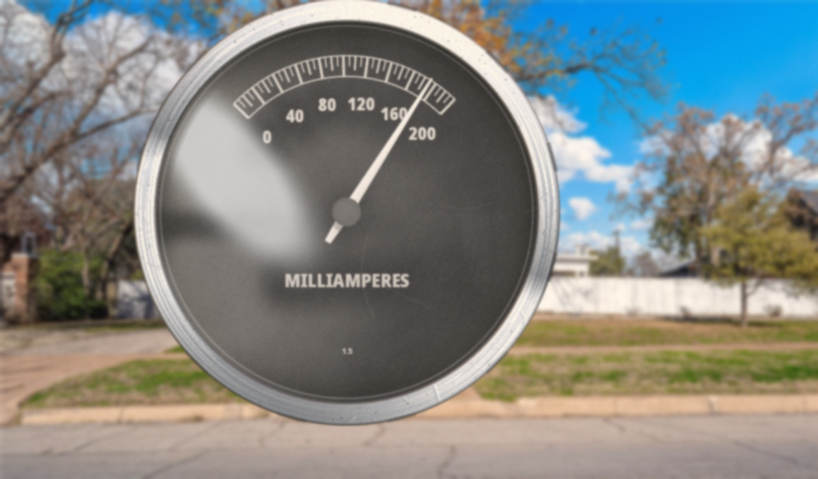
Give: **175** mA
